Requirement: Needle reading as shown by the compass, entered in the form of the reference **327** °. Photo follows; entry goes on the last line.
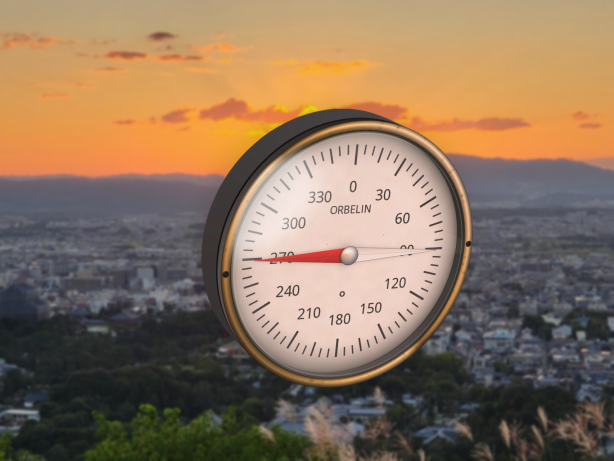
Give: **270** °
